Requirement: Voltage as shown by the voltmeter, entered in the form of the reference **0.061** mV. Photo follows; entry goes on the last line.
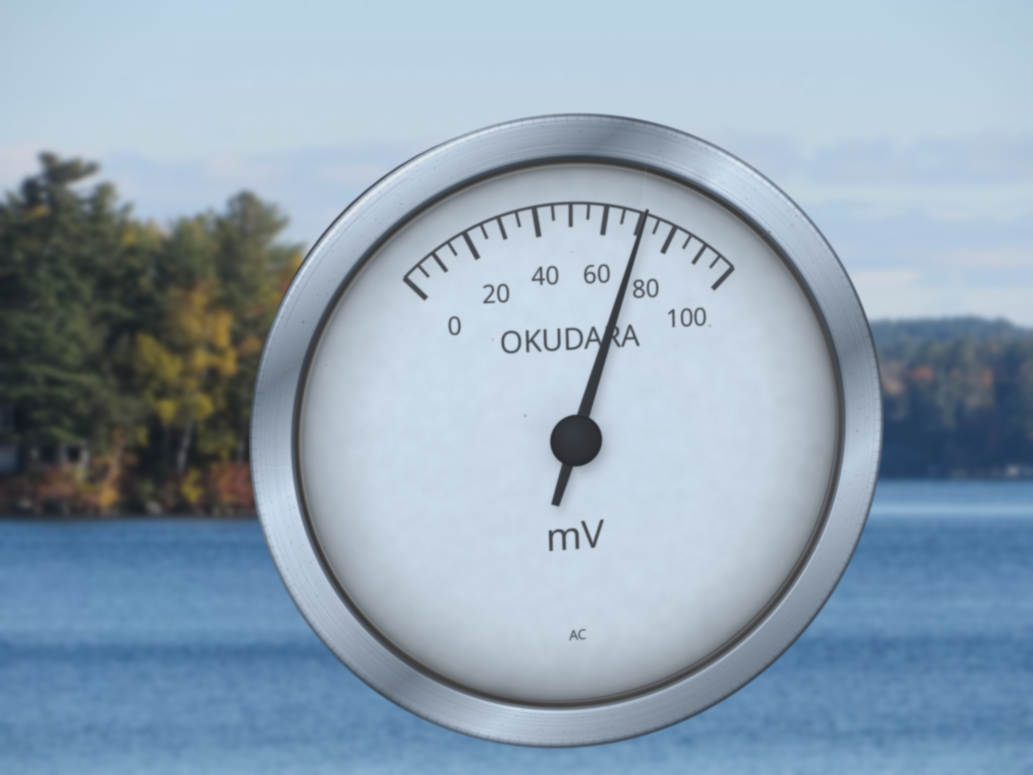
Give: **70** mV
